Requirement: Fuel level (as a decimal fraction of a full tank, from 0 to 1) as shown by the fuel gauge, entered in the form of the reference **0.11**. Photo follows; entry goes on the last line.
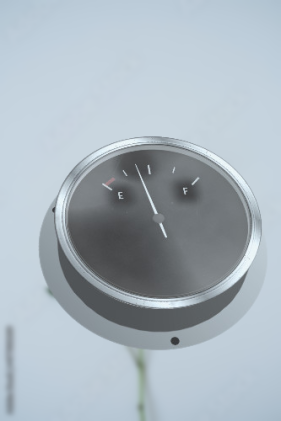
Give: **0.375**
